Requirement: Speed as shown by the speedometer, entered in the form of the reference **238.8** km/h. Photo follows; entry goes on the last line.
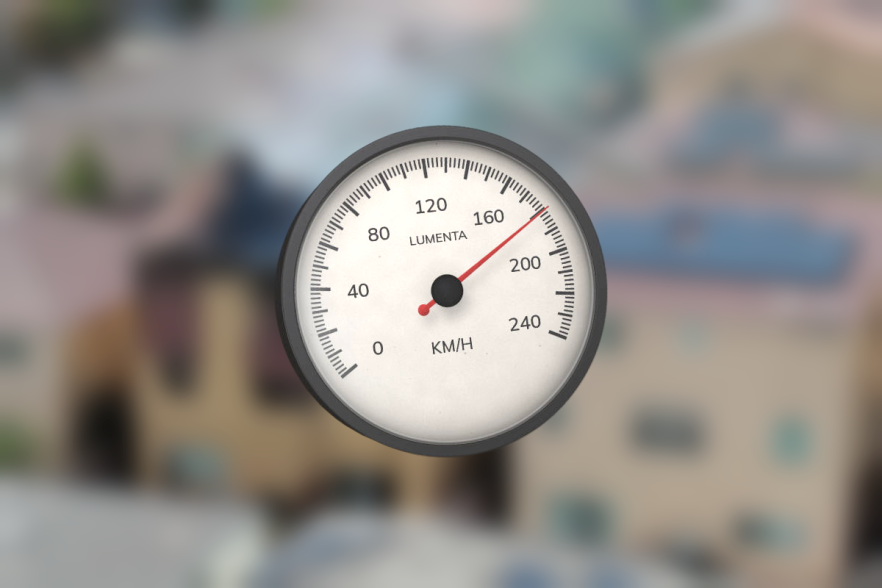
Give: **180** km/h
